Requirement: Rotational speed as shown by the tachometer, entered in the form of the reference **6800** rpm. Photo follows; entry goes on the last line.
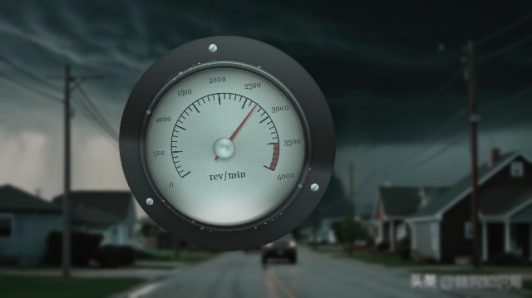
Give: **2700** rpm
